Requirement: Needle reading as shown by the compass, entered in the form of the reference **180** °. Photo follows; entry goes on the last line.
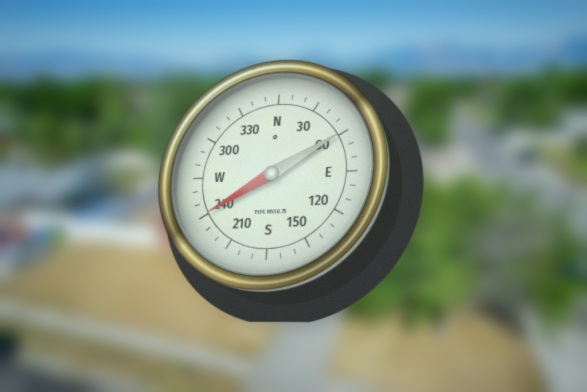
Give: **240** °
